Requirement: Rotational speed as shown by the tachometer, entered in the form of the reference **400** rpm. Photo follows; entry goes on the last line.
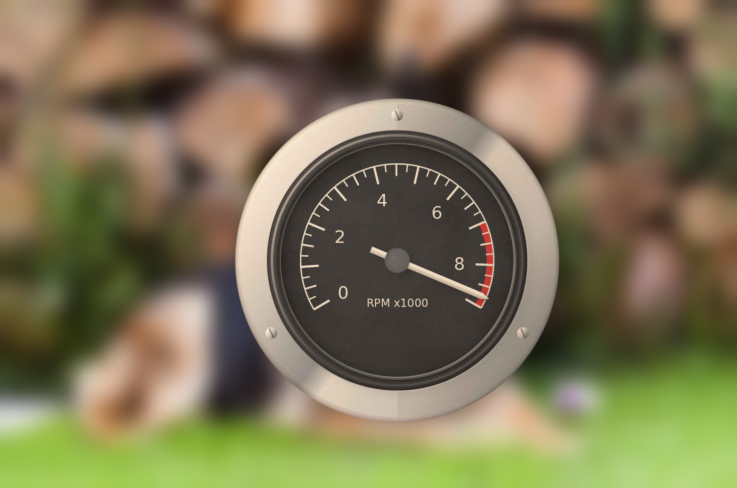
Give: **8750** rpm
